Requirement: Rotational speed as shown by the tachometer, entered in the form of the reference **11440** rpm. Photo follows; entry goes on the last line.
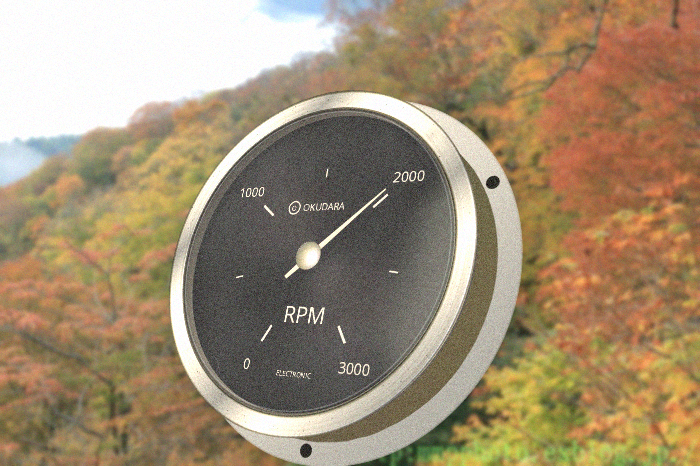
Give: **2000** rpm
